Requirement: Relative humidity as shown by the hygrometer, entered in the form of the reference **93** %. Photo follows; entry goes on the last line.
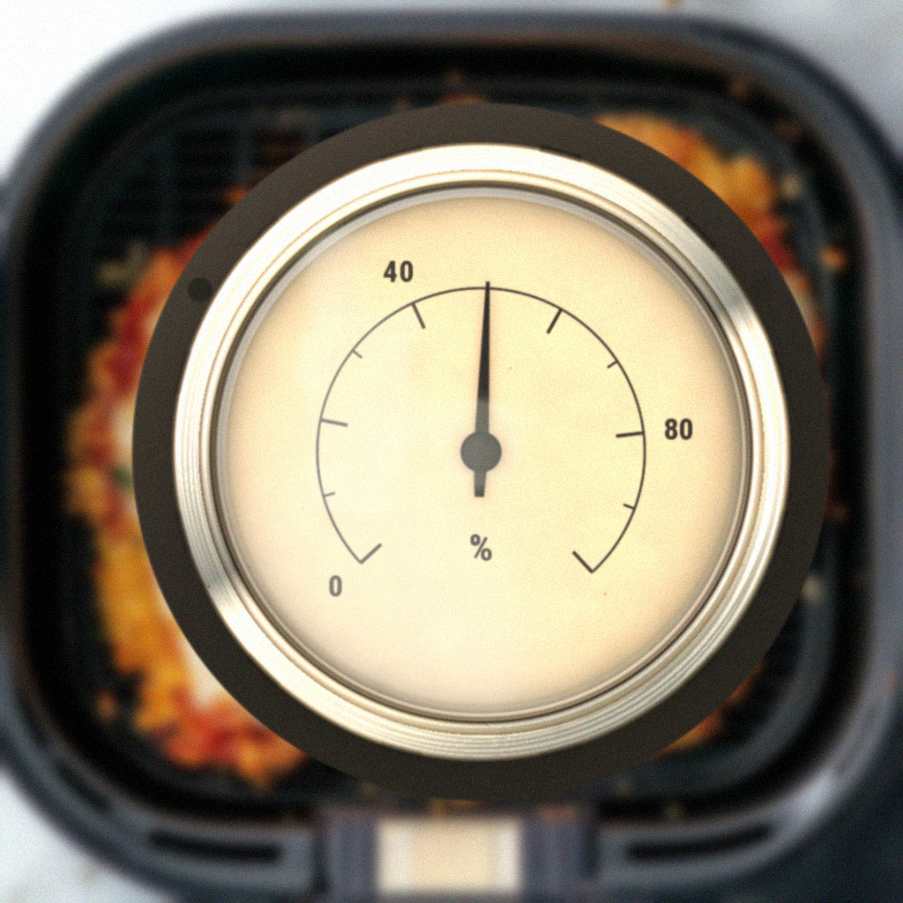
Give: **50** %
